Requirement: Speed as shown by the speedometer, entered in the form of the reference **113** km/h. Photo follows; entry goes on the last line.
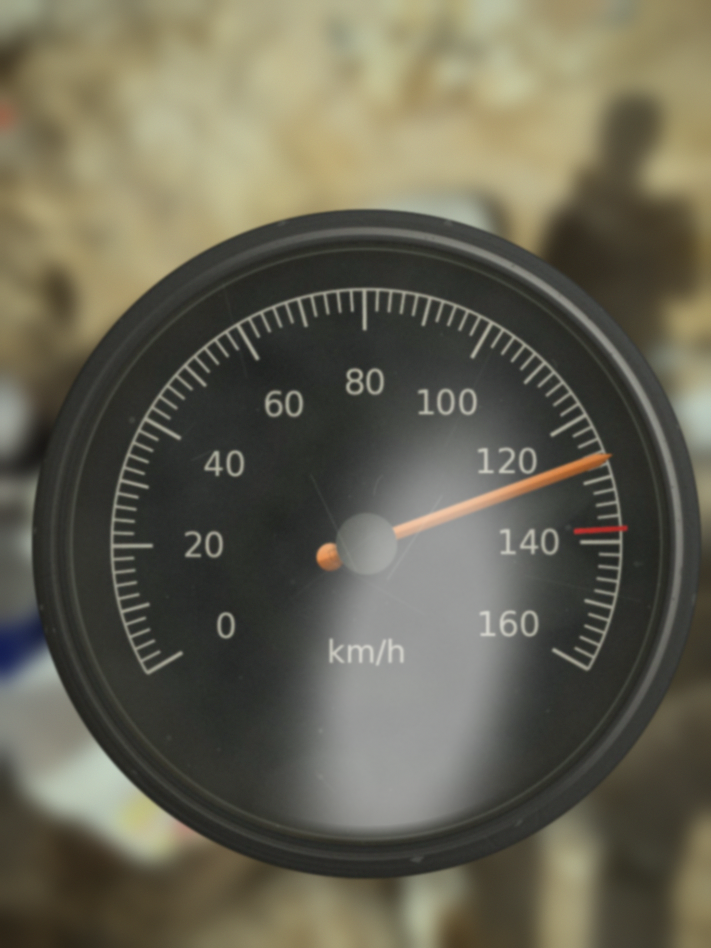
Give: **127** km/h
